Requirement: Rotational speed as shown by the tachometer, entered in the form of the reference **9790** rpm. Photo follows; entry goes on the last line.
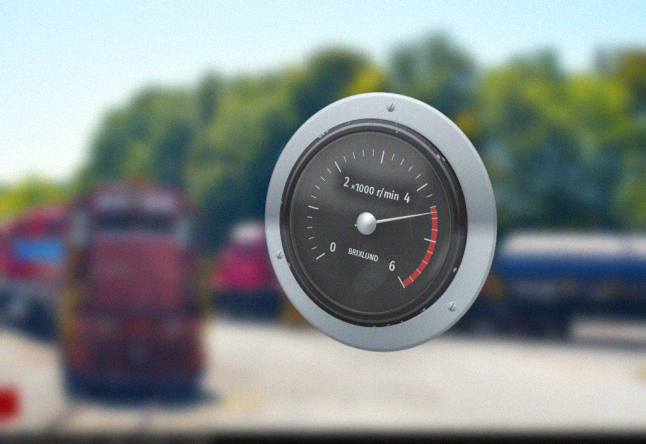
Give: **4500** rpm
